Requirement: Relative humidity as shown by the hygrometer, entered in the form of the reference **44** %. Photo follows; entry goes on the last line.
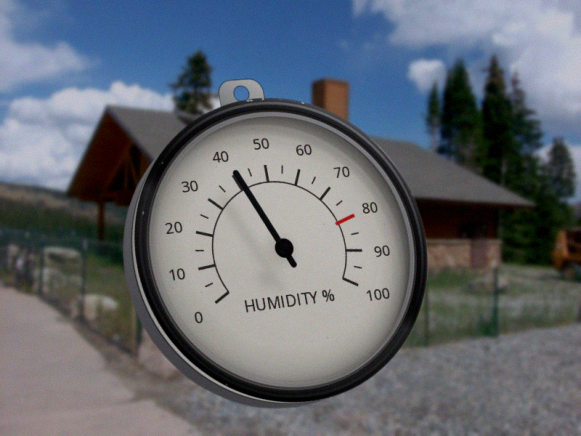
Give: **40** %
